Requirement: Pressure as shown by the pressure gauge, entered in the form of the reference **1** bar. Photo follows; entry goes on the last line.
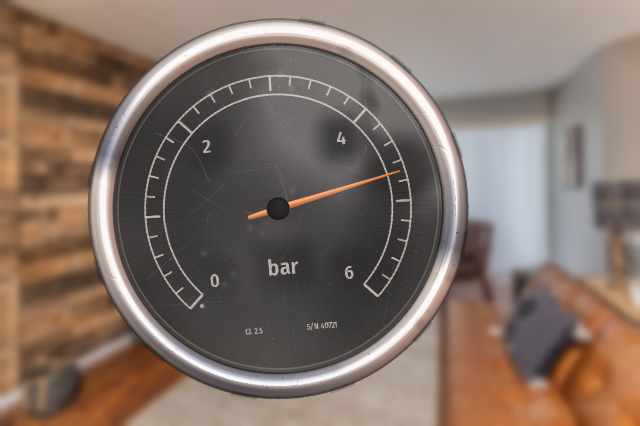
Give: **4.7** bar
